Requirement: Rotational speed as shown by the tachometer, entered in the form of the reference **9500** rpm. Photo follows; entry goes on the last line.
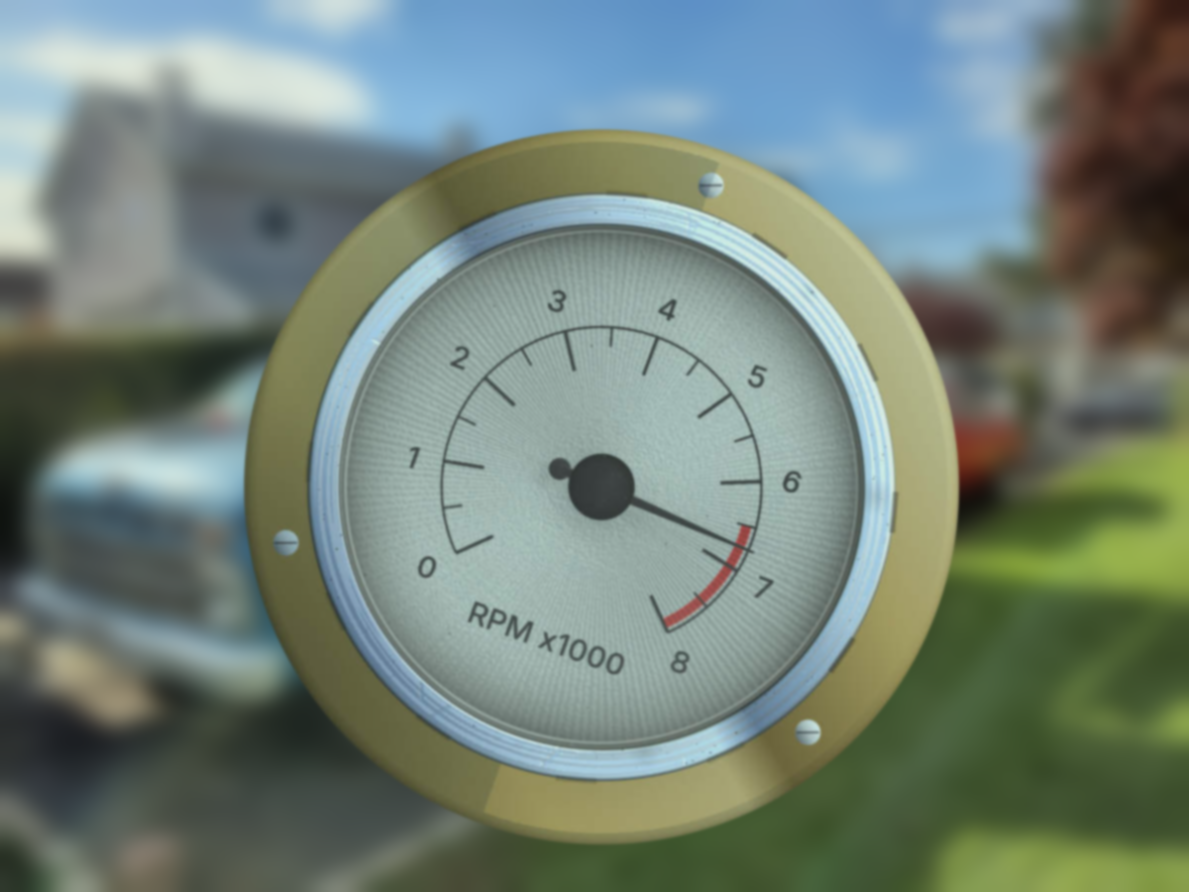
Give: **6750** rpm
